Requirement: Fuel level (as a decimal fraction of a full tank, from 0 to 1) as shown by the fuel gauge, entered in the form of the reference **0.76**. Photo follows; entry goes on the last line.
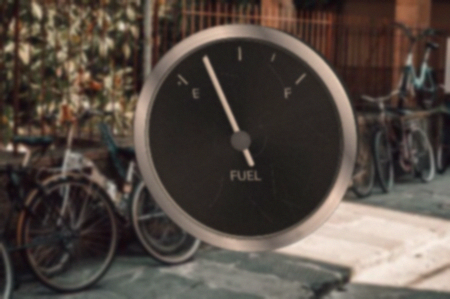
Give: **0.25**
